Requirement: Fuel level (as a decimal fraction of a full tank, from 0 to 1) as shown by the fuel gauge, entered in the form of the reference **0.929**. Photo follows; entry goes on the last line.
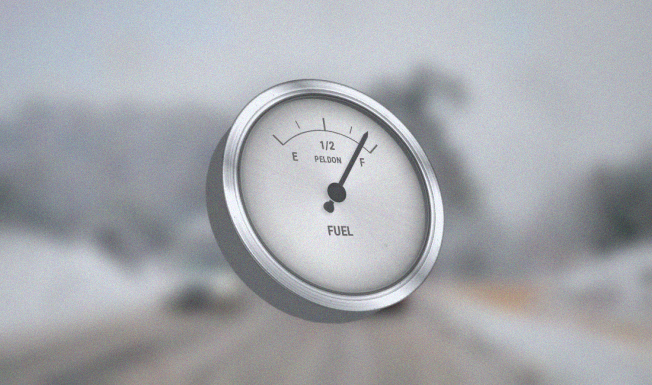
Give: **0.875**
